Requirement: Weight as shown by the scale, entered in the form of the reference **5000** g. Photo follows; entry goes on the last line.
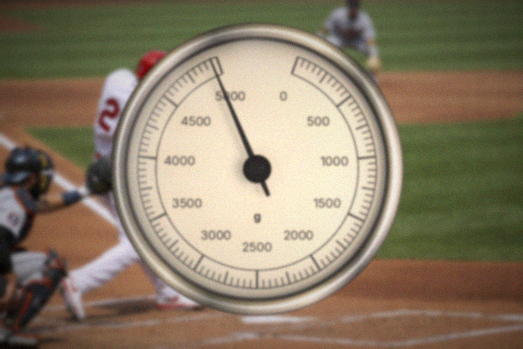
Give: **4950** g
